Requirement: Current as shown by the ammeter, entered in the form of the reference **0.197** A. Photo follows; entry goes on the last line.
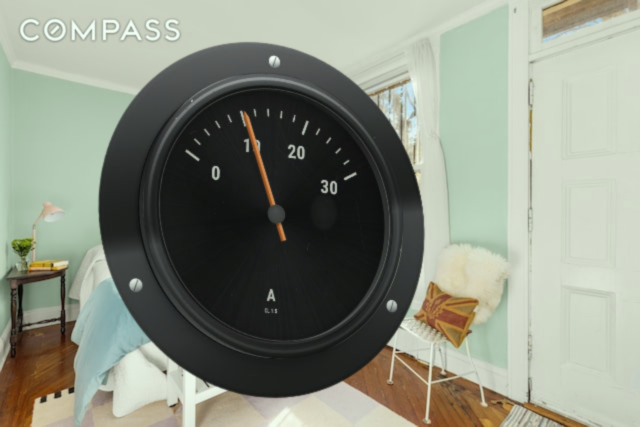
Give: **10** A
